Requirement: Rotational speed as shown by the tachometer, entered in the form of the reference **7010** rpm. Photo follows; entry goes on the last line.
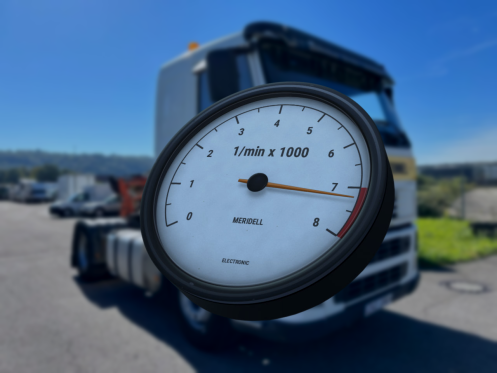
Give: **7250** rpm
